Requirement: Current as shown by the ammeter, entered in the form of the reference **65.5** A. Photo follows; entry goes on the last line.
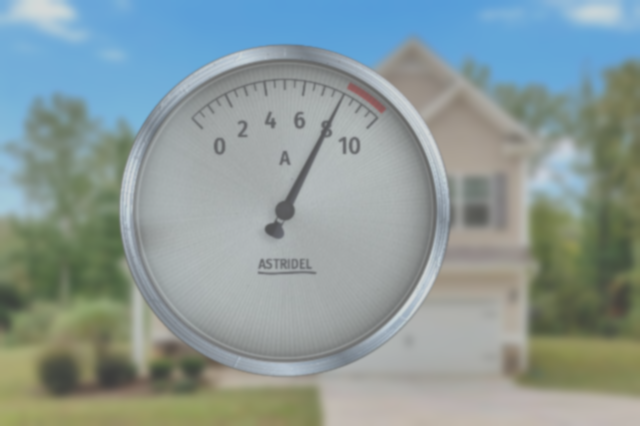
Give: **8** A
